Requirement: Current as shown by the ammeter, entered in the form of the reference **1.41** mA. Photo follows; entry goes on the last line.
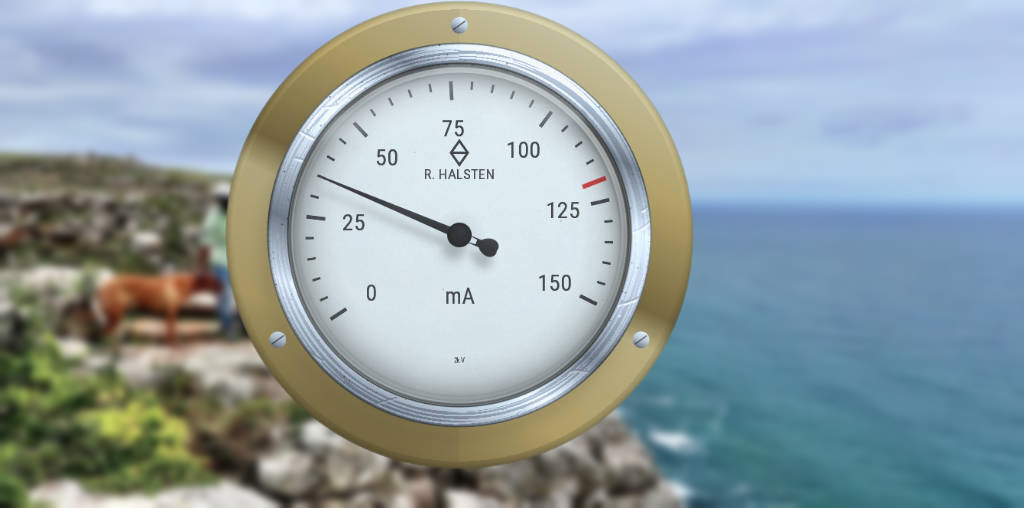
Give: **35** mA
